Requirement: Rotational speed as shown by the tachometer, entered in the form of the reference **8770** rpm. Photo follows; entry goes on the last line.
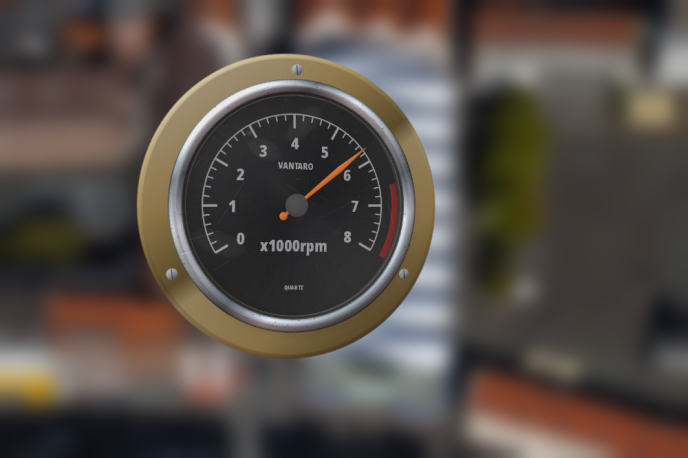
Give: **5700** rpm
